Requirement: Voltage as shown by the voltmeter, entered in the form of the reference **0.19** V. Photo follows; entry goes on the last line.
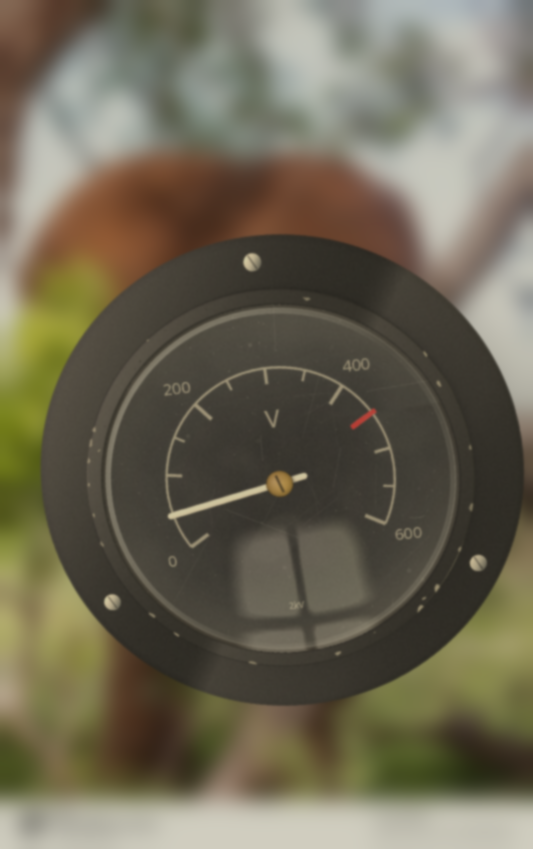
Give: **50** V
